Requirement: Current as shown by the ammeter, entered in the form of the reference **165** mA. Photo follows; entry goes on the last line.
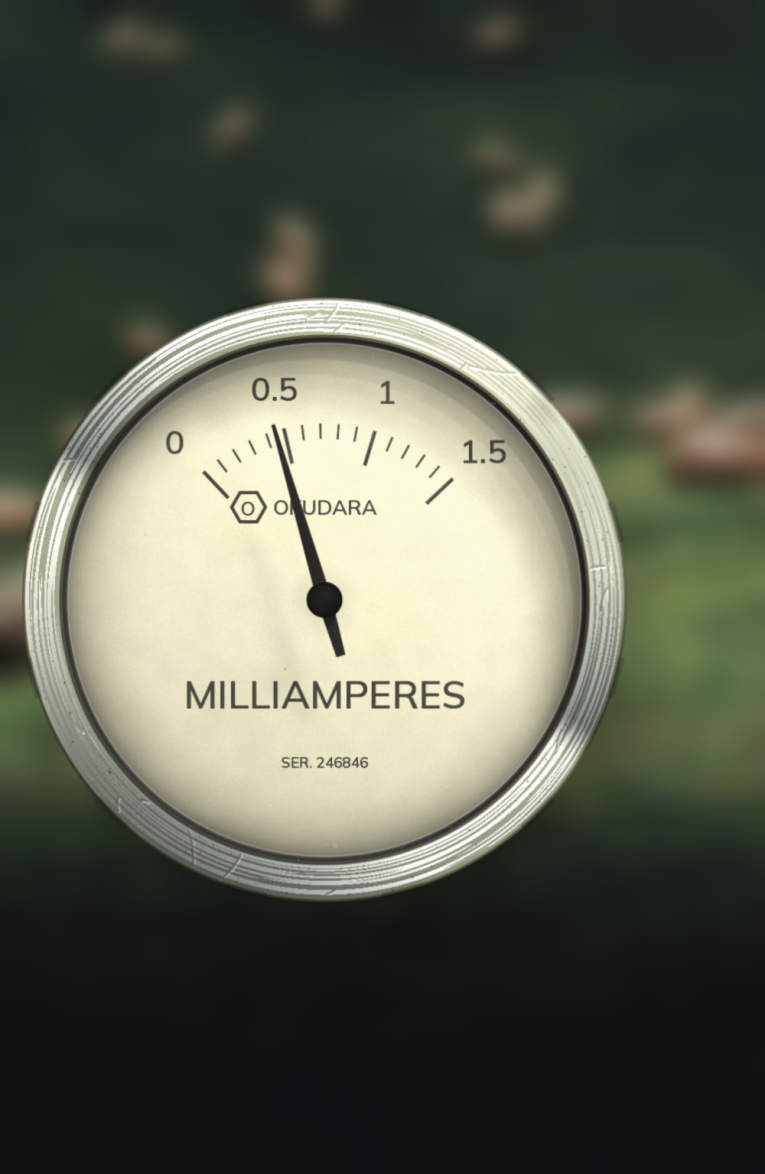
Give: **0.45** mA
